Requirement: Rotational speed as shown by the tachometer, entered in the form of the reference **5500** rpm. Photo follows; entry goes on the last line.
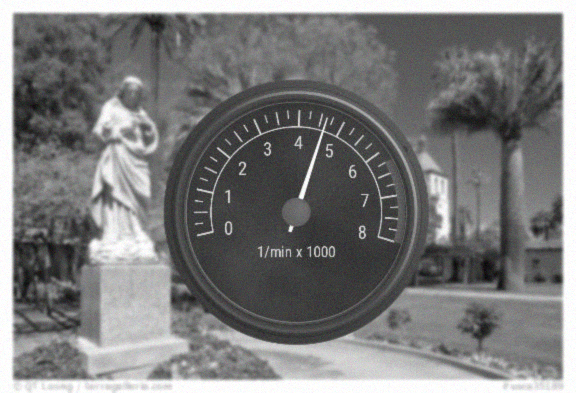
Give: **4625** rpm
